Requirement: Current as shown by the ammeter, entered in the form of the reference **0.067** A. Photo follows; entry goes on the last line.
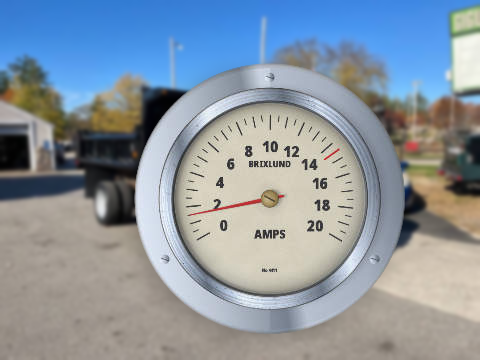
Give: **1.5** A
